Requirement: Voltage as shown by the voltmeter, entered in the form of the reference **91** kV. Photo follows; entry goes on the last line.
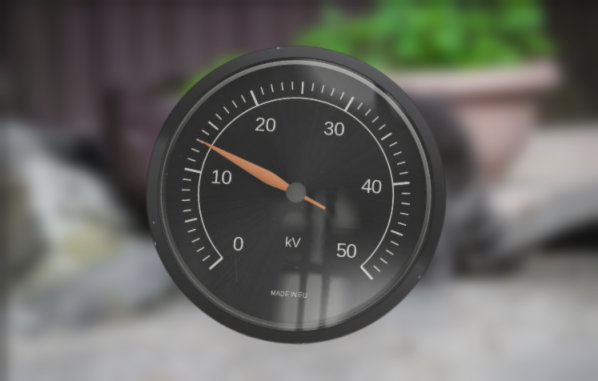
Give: **13** kV
